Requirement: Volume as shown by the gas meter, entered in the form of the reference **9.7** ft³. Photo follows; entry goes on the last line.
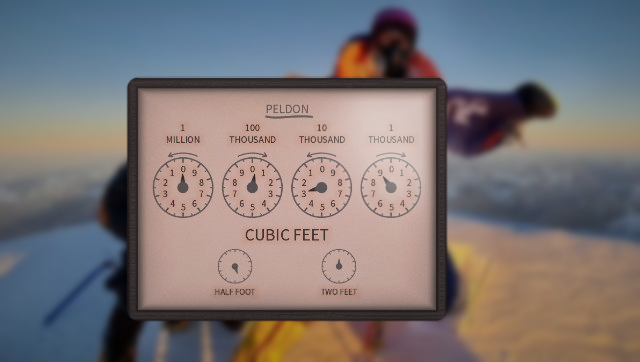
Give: **2900** ft³
